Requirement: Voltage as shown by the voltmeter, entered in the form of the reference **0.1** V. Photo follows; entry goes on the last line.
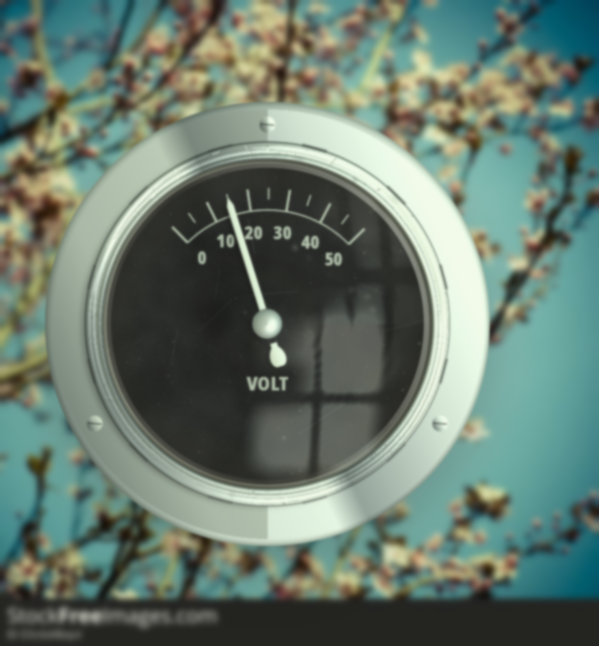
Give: **15** V
